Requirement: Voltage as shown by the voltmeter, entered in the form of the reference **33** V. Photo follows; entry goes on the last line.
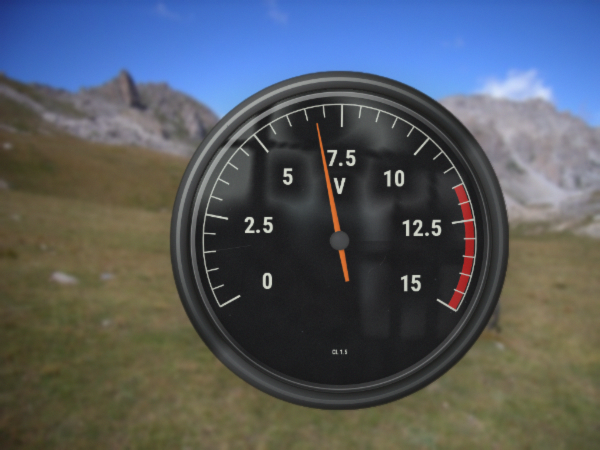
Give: **6.75** V
